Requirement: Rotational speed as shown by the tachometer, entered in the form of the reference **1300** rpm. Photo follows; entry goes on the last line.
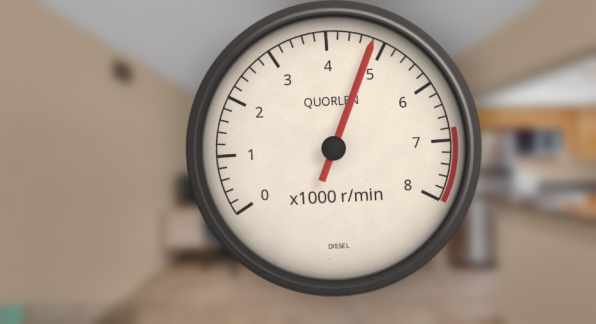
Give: **4800** rpm
